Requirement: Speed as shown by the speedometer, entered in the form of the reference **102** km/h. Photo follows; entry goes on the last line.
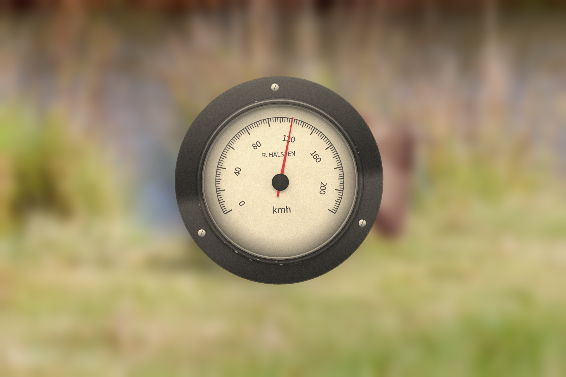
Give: **120** km/h
